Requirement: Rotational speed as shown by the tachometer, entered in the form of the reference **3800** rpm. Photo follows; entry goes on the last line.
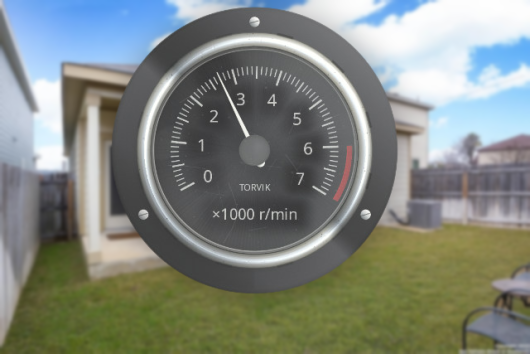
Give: **2700** rpm
